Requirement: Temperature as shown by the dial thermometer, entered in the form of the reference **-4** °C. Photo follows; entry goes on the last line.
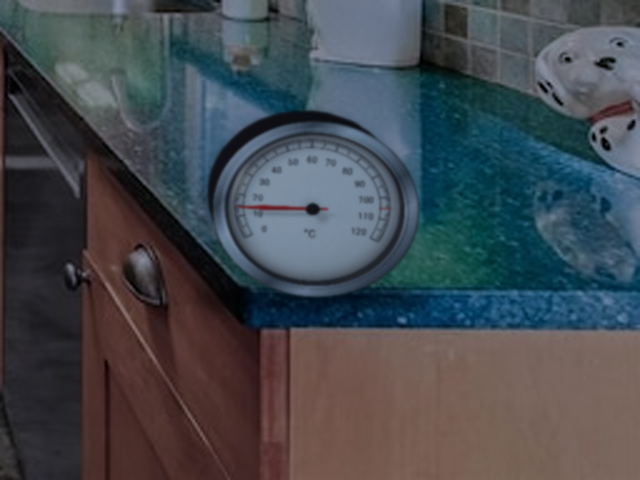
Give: **15** °C
